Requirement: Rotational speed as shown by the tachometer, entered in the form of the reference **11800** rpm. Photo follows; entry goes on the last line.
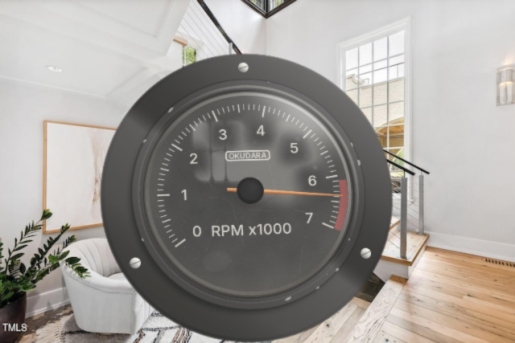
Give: **6400** rpm
